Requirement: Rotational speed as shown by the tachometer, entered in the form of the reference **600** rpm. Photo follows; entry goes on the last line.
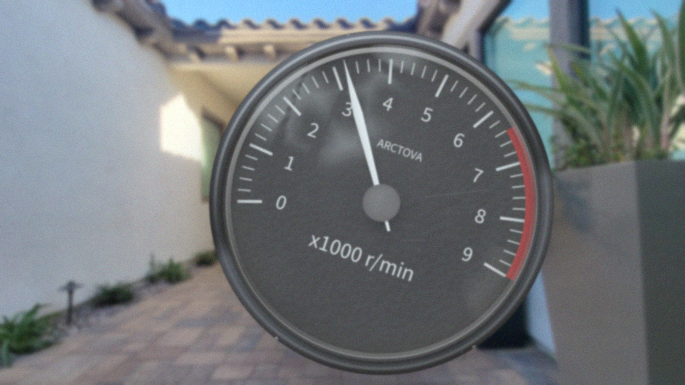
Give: **3200** rpm
